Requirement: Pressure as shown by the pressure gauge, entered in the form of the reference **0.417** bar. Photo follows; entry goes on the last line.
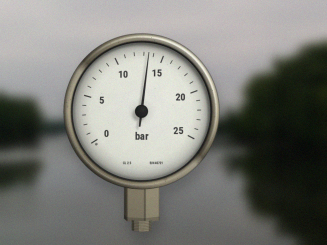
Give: **13.5** bar
